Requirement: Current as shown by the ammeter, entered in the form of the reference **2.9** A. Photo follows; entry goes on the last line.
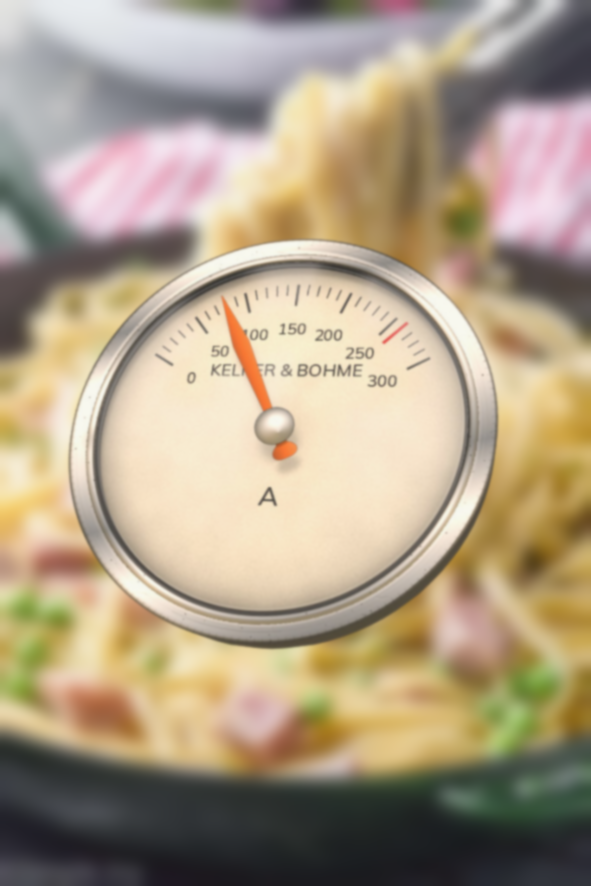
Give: **80** A
